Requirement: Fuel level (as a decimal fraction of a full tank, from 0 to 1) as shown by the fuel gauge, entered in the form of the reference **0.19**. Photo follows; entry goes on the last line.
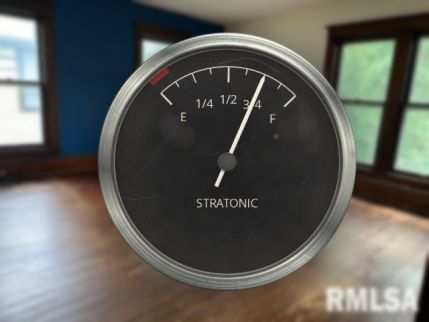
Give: **0.75**
